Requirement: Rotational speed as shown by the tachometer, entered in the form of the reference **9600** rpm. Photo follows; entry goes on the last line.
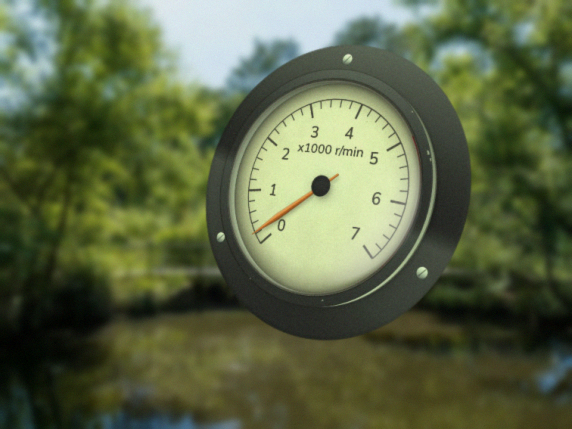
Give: **200** rpm
